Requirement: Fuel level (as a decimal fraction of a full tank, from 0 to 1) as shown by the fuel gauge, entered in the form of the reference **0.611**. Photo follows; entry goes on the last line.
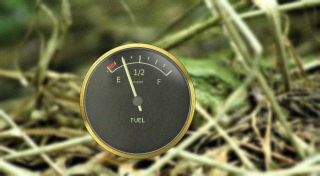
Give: **0.25**
